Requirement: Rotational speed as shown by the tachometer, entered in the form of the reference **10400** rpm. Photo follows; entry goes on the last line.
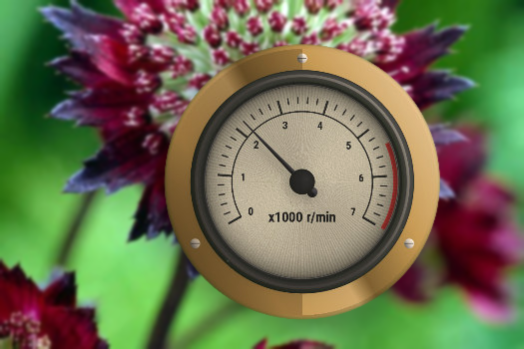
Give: **2200** rpm
